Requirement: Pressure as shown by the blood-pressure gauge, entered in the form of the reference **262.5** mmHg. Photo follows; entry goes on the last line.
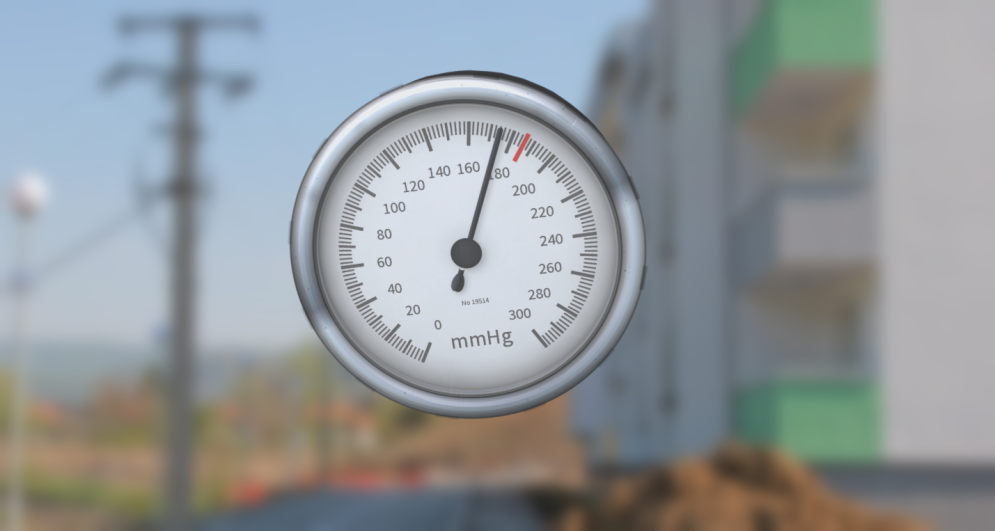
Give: **174** mmHg
